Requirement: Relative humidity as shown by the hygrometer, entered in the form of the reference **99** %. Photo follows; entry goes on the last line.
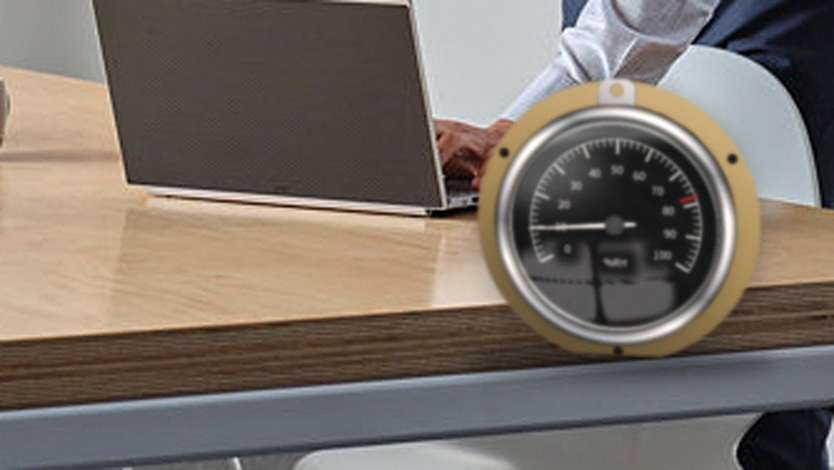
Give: **10** %
